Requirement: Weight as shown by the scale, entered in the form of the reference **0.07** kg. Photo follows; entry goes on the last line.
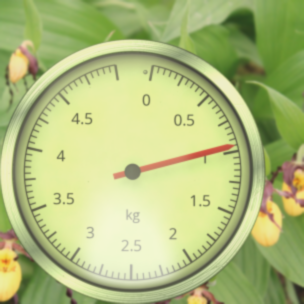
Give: **0.95** kg
